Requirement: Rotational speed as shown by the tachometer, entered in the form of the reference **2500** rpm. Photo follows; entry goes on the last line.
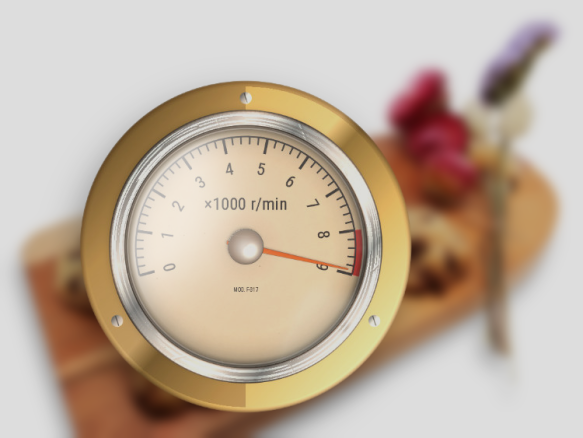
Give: **8900** rpm
